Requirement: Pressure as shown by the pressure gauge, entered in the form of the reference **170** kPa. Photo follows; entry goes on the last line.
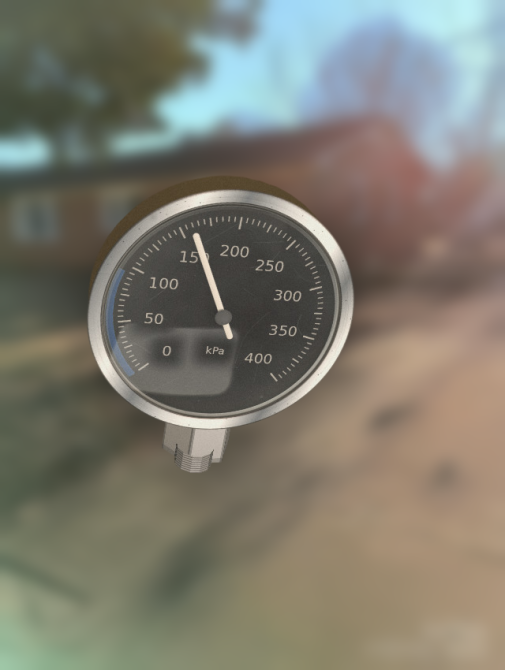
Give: **160** kPa
